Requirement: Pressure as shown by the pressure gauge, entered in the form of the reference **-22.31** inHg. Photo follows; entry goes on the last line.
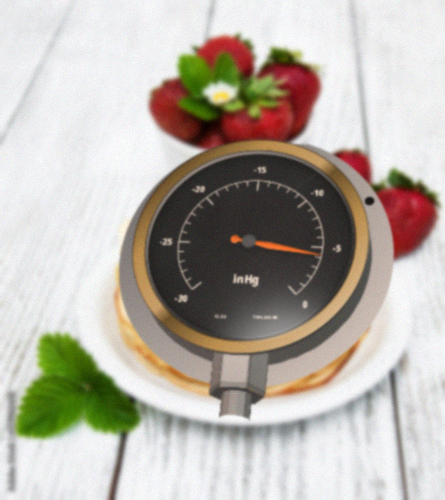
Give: **-4** inHg
